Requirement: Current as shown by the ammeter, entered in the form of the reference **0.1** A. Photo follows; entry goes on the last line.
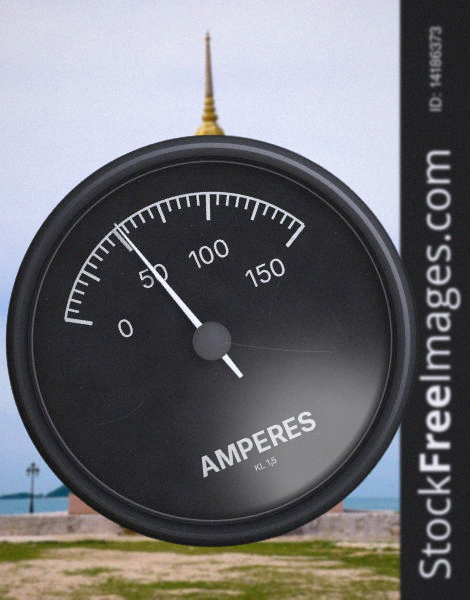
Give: **52.5** A
